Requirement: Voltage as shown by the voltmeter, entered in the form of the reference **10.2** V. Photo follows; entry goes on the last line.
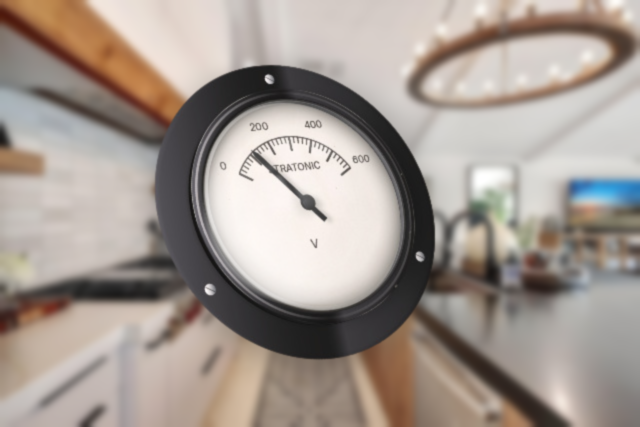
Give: **100** V
